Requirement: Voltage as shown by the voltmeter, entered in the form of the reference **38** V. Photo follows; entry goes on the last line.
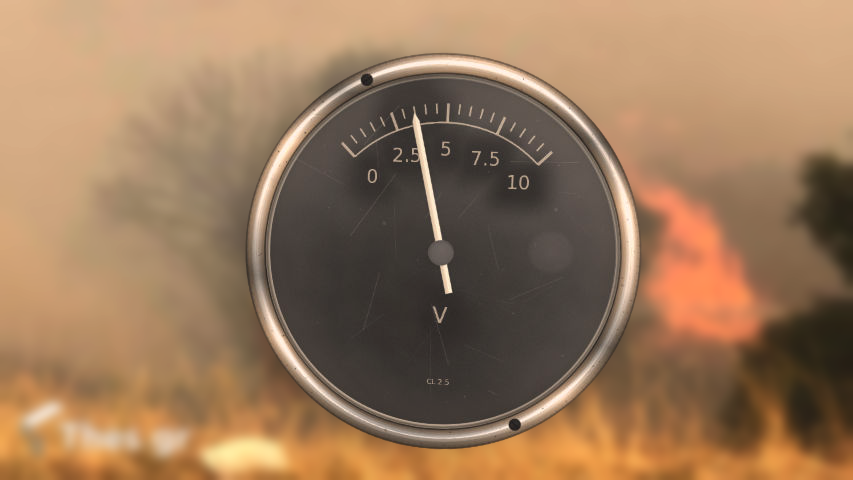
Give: **3.5** V
